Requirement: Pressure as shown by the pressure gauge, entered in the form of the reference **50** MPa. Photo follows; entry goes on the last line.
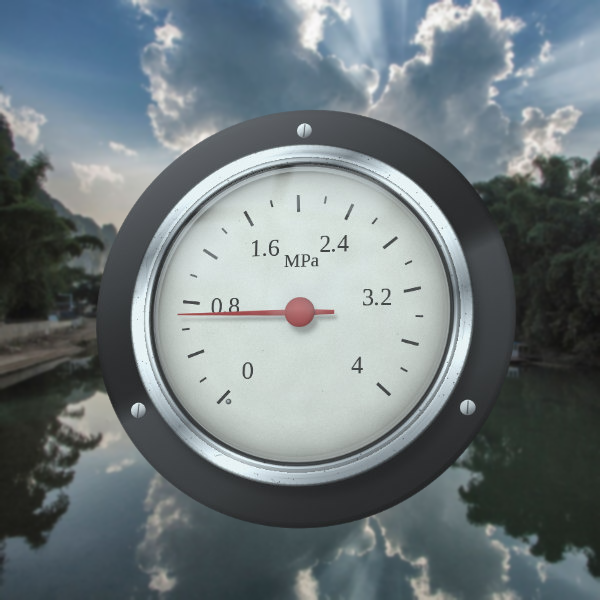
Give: **0.7** MPa
